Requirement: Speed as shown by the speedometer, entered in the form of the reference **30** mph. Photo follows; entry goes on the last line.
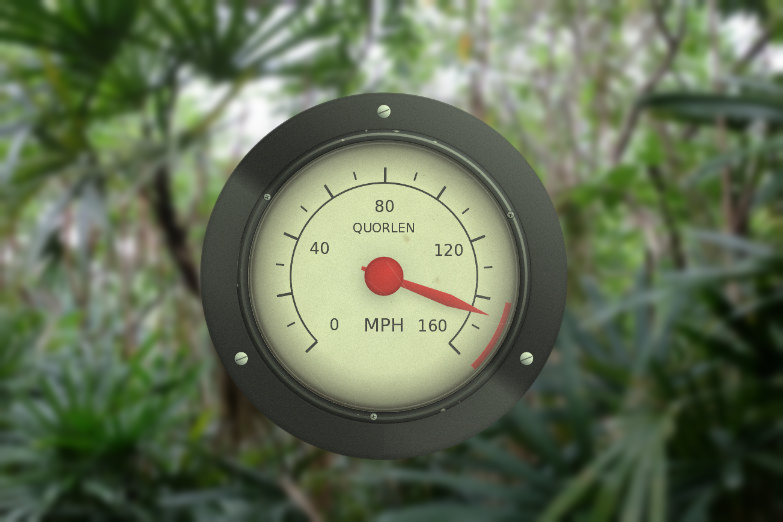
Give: **145** mph
